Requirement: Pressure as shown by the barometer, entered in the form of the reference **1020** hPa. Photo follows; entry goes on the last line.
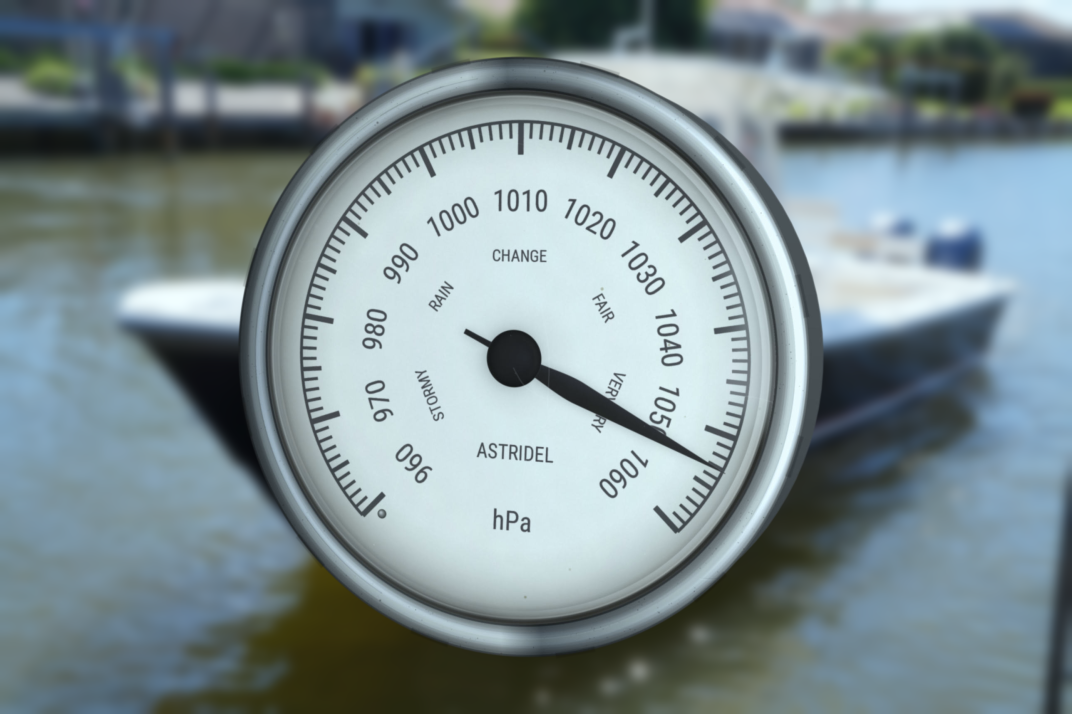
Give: **1053** hPa
